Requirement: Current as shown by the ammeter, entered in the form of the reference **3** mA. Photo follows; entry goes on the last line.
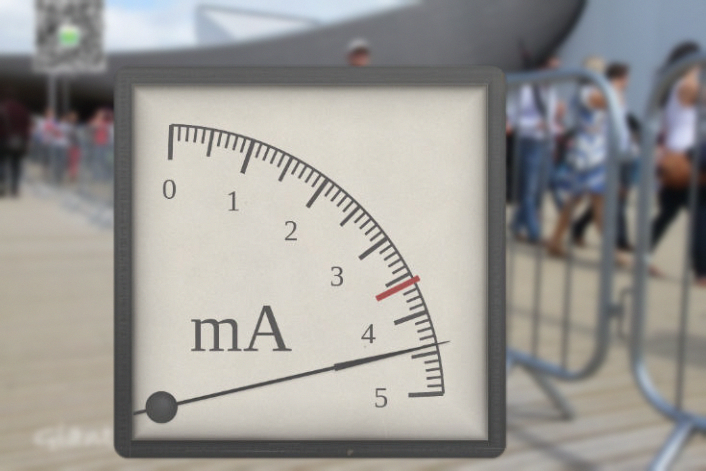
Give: **4.4** mA
